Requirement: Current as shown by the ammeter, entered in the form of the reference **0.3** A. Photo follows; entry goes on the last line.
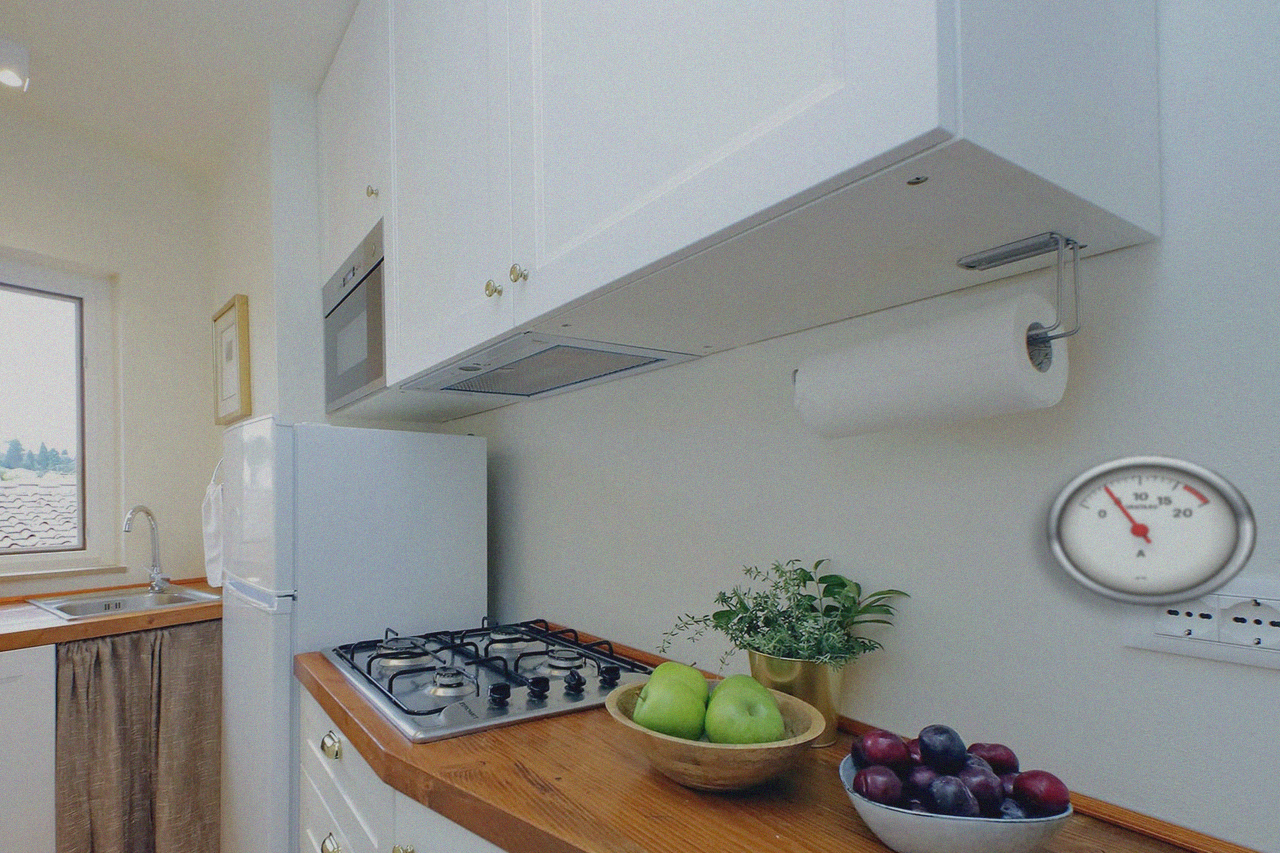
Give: **5** A
